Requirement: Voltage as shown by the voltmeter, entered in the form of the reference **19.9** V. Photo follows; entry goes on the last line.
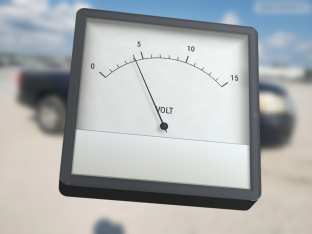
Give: **4** V
